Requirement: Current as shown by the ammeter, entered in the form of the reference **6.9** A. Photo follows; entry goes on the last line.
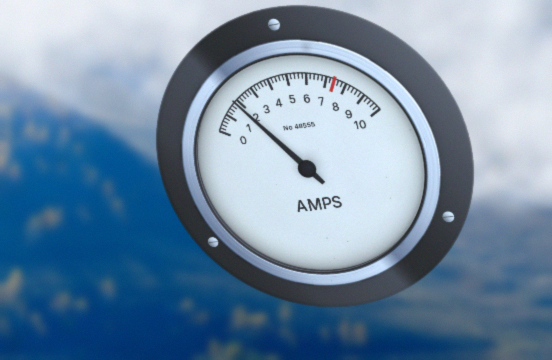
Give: **2** A
